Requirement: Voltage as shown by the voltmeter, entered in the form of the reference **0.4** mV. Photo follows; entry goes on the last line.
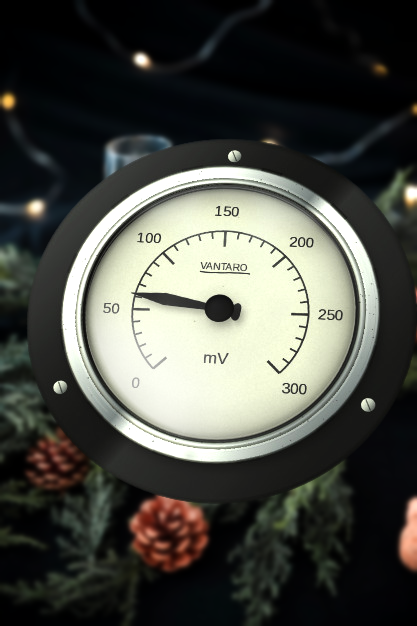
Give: **60** mV
